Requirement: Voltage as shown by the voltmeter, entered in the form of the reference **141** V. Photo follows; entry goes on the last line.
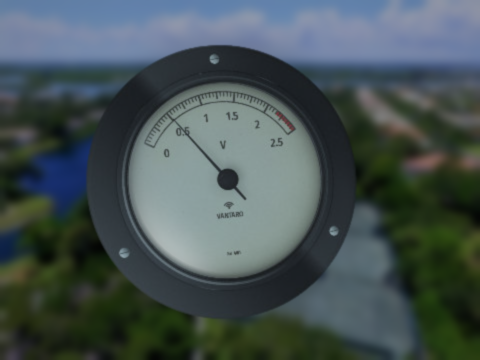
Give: **0.5** V
